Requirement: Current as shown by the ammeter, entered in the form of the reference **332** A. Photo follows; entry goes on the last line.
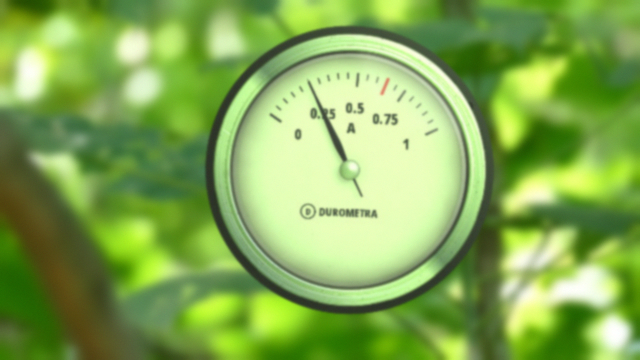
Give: **0.25** A
